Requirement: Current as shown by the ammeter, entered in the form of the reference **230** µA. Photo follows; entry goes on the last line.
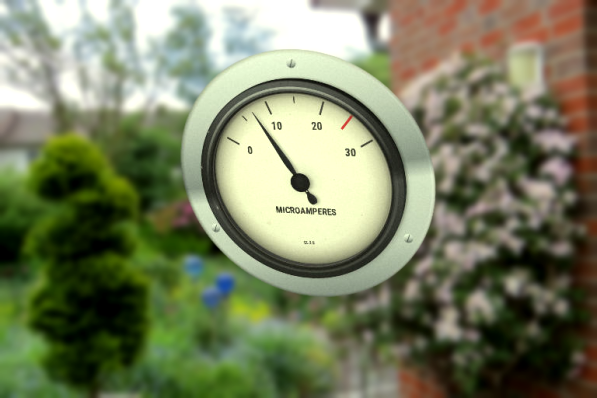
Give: **7.5** µA
